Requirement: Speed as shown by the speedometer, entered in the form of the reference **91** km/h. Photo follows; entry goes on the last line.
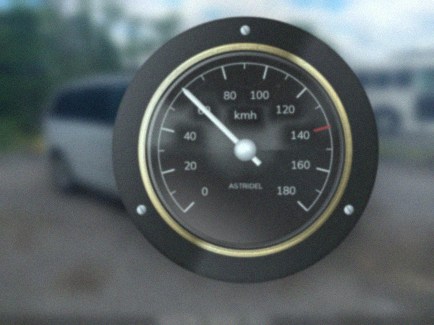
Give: **60** km/h
